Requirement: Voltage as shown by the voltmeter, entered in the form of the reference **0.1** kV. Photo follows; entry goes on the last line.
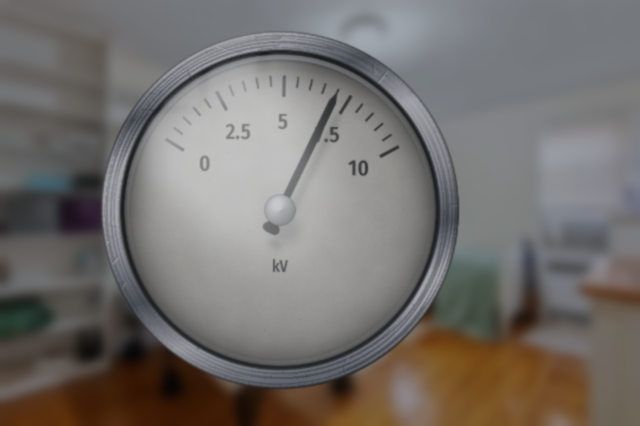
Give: **7** kV
